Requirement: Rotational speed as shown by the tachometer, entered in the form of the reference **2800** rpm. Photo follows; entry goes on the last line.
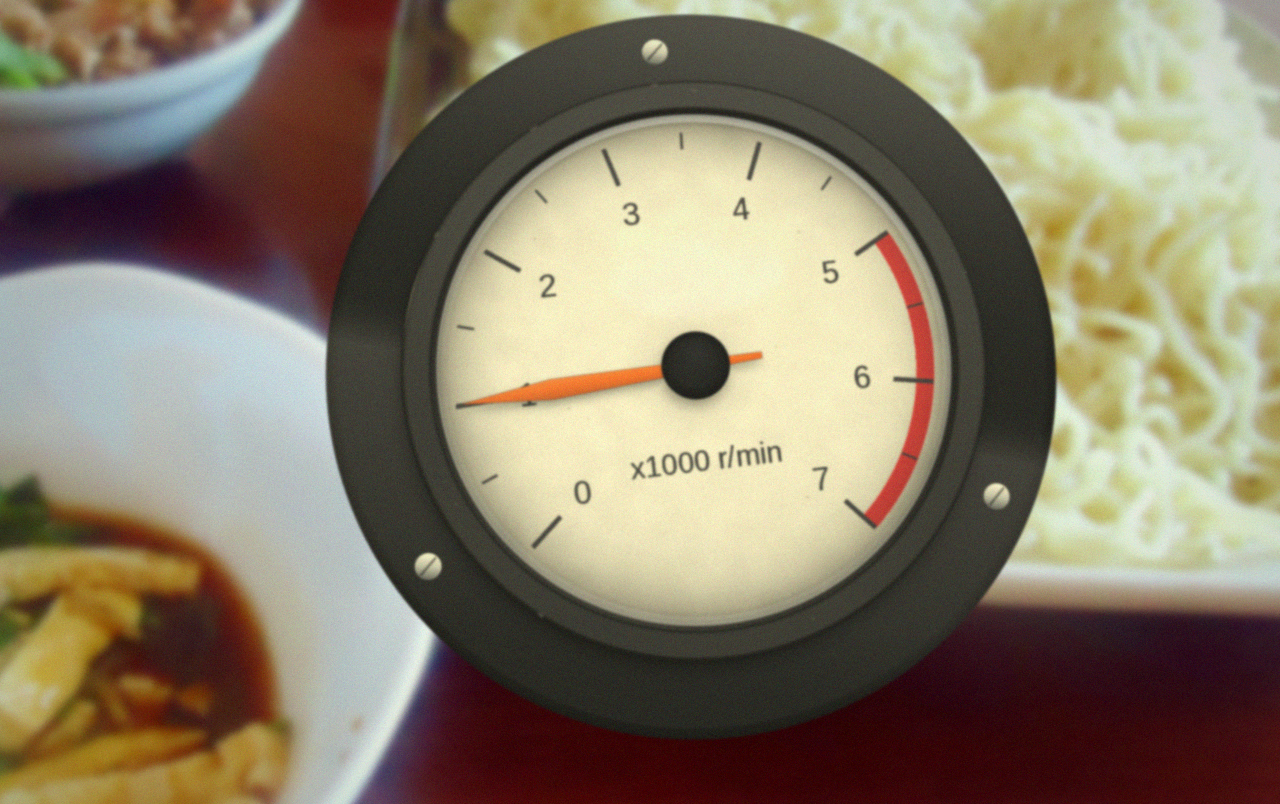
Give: **1000** rpm
